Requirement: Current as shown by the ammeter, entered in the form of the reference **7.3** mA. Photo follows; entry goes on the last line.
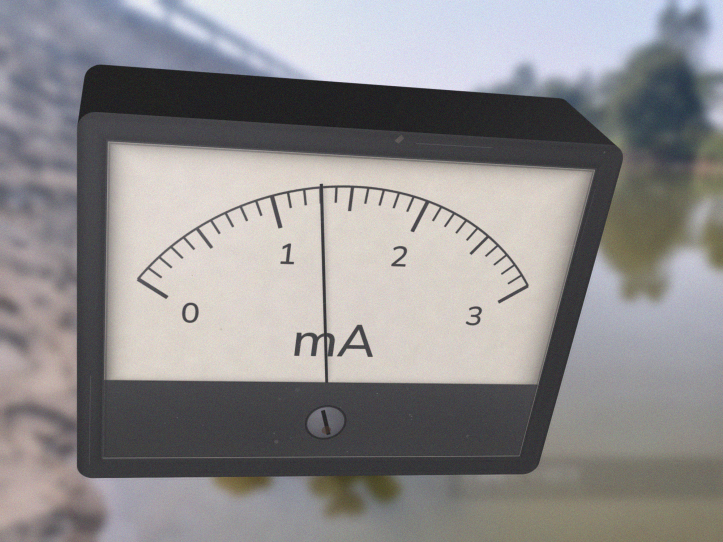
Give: **1.3** mA
